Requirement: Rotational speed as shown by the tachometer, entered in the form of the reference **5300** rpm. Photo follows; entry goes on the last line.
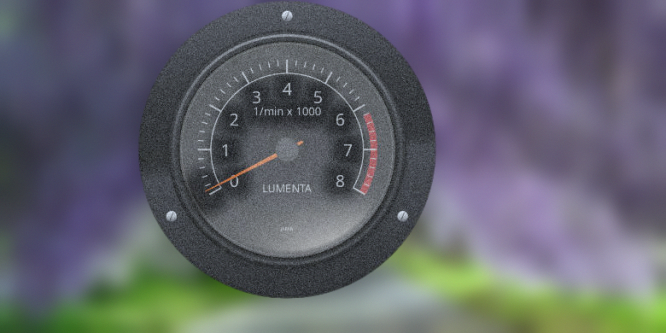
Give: **100** rpm
